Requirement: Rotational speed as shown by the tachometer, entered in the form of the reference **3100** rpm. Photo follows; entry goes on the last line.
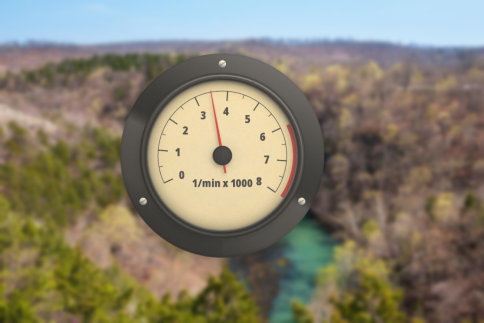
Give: **3500** rpm
